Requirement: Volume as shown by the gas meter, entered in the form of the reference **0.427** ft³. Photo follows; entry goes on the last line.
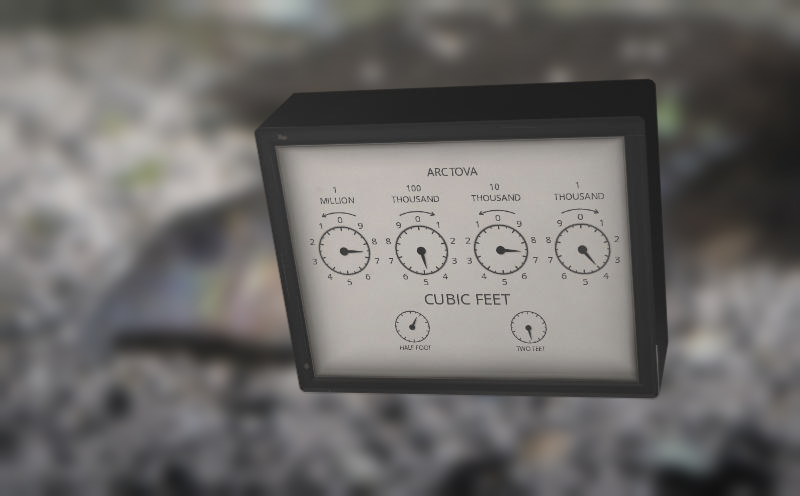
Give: **747400** ft³
